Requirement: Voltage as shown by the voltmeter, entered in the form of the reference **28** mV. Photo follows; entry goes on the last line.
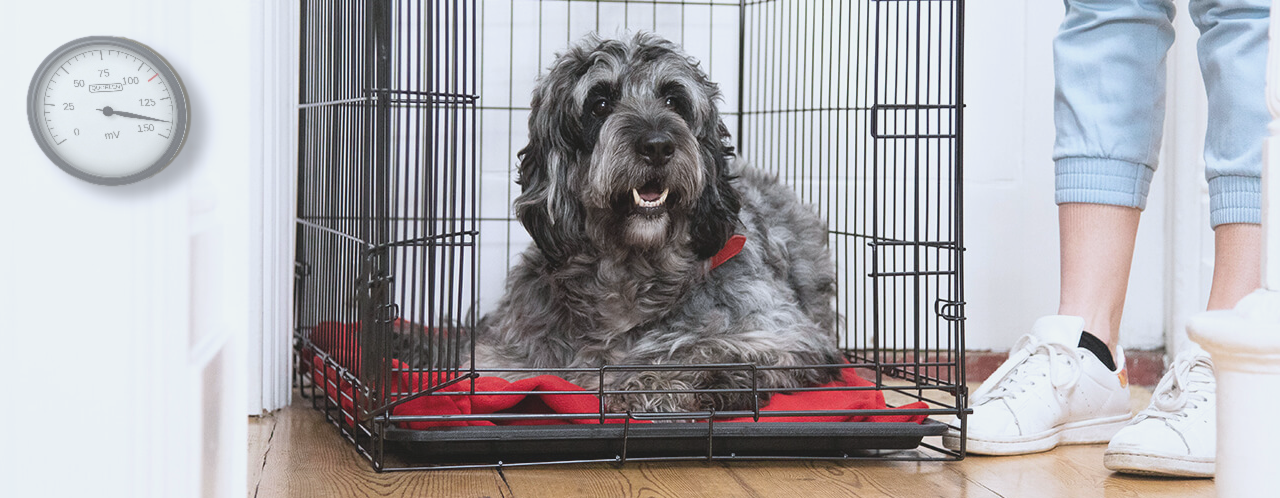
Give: **140** mV
